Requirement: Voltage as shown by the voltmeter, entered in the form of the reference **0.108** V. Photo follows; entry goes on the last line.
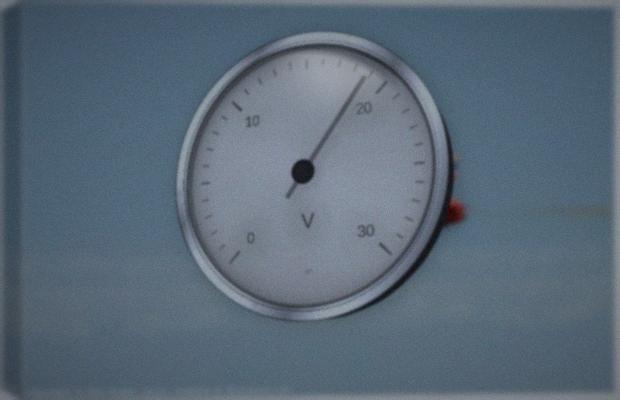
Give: **19** V
